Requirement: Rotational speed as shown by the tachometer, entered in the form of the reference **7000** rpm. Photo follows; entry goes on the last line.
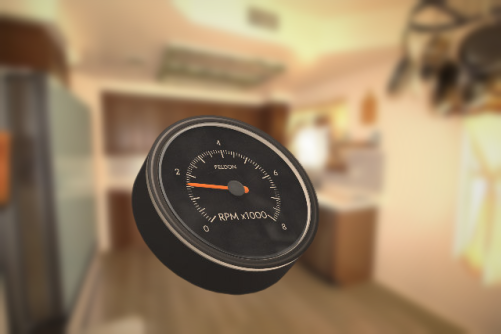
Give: **1500** rpm
